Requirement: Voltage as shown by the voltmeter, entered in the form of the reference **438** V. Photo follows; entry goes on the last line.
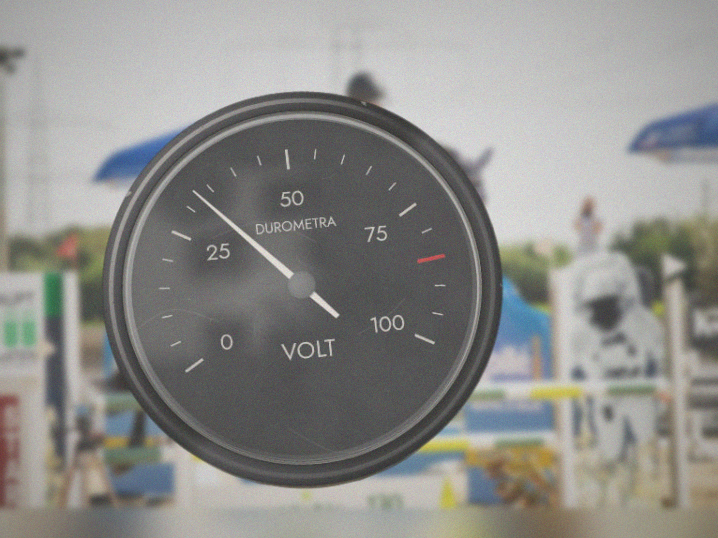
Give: **32.5** V
